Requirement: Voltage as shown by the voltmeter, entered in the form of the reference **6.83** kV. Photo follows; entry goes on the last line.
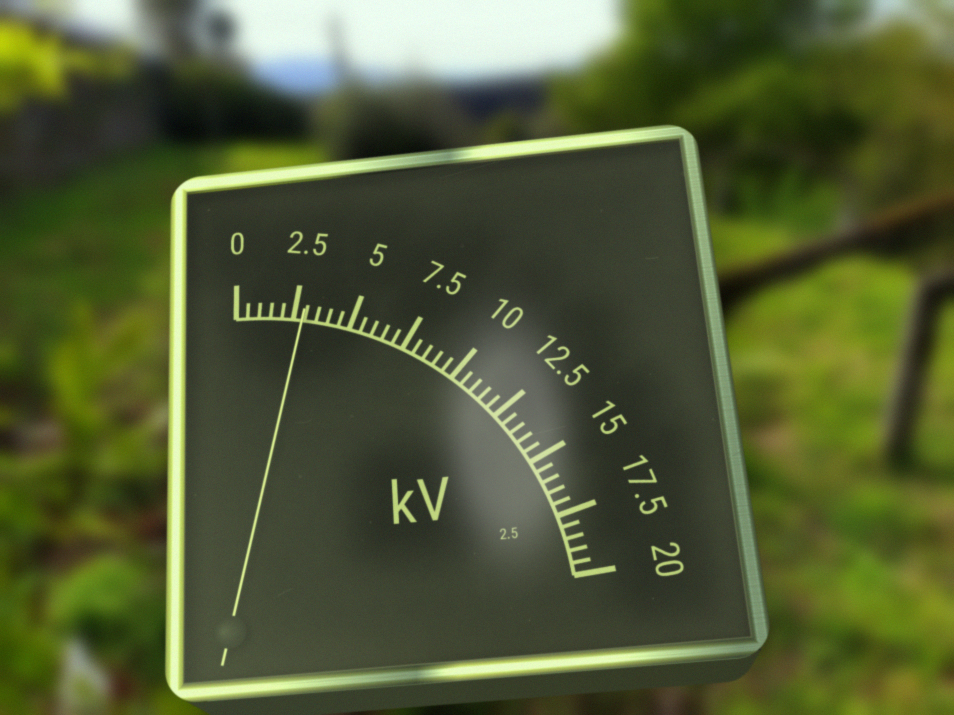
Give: **3** kV
